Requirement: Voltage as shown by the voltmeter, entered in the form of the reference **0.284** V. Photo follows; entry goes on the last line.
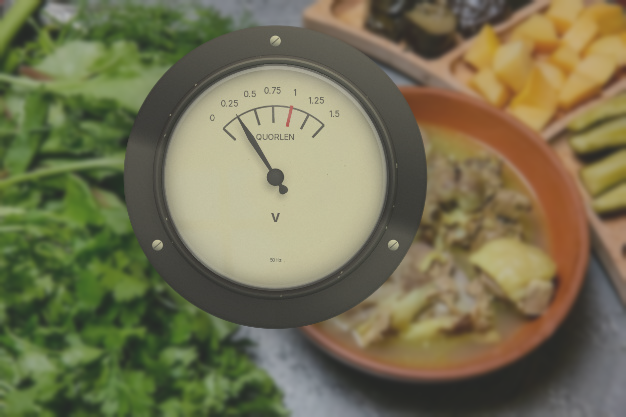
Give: **0.25** V
